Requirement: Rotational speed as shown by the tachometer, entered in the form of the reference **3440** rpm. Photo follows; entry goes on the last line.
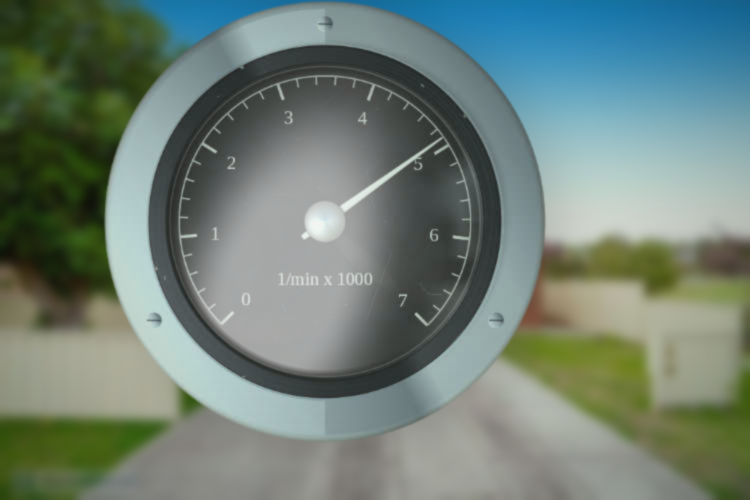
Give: **4900** rpm
